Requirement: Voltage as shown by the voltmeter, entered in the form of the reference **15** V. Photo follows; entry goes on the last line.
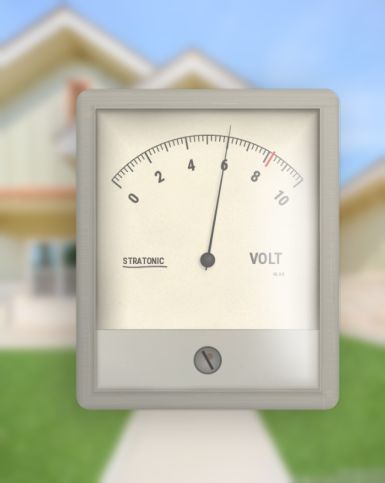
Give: **6** V
